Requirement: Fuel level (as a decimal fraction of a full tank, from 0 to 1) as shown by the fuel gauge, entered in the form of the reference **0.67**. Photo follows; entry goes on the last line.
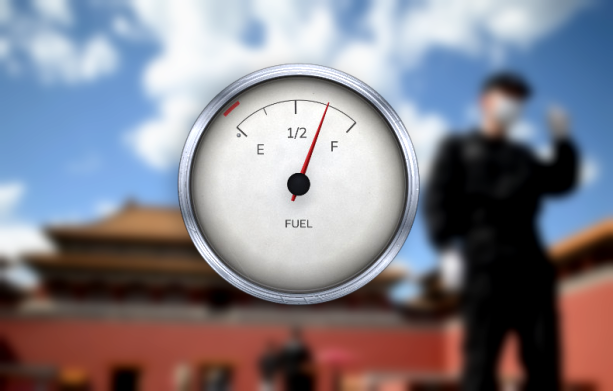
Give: **0.75**
